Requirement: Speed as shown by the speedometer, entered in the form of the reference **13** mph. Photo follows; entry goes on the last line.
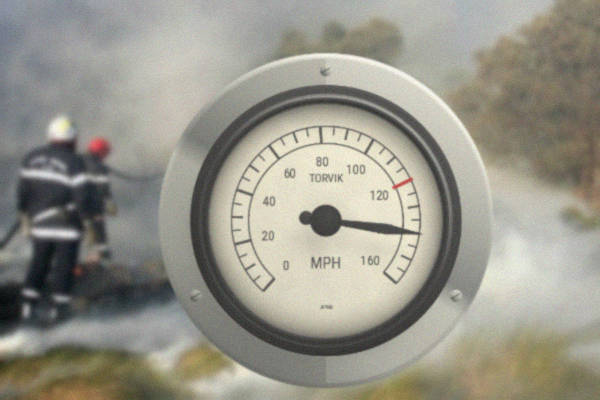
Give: **140** mph
